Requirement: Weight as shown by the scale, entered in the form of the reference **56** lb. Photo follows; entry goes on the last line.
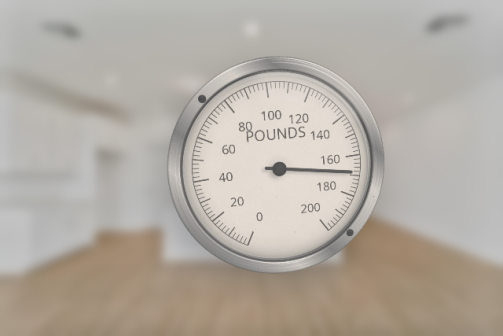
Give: **168** lb
